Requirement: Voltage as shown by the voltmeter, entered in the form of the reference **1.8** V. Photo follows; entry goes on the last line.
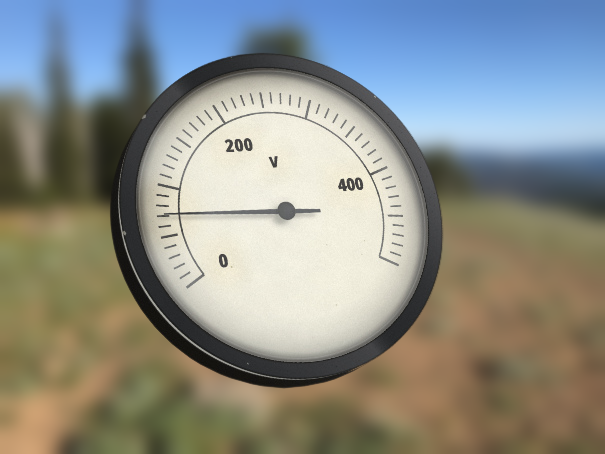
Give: **70** V
